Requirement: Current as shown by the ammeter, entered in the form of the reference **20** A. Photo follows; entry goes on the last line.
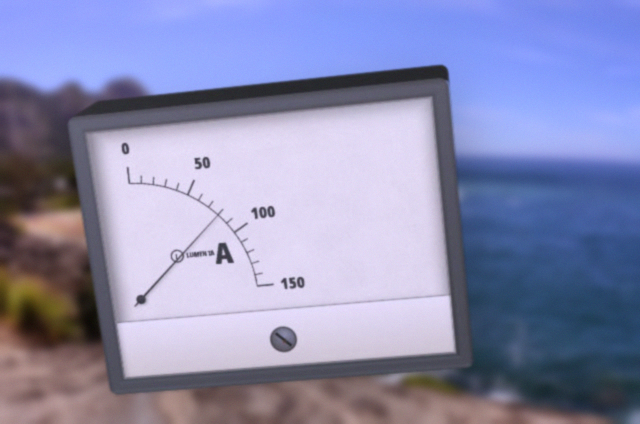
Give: **80** A
